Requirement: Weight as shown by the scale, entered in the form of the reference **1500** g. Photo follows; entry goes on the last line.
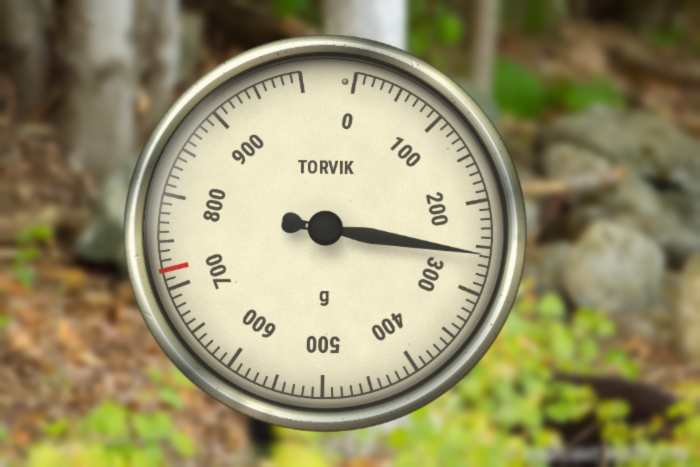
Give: **260** g
